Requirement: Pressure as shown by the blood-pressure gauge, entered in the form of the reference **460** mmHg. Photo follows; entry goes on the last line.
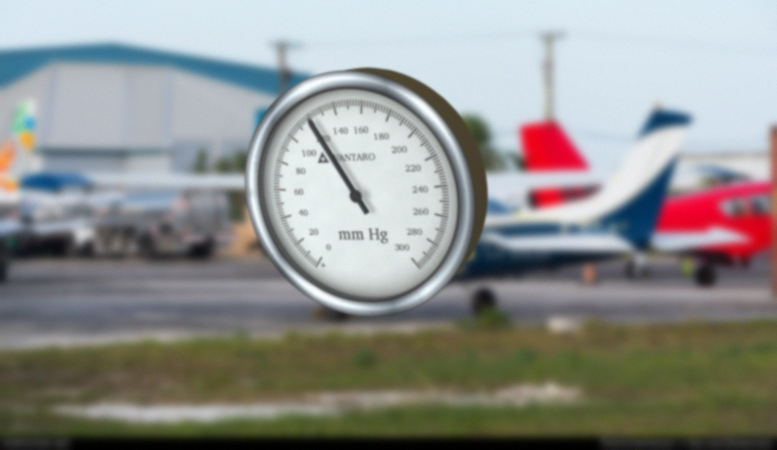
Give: **120** mmHg
